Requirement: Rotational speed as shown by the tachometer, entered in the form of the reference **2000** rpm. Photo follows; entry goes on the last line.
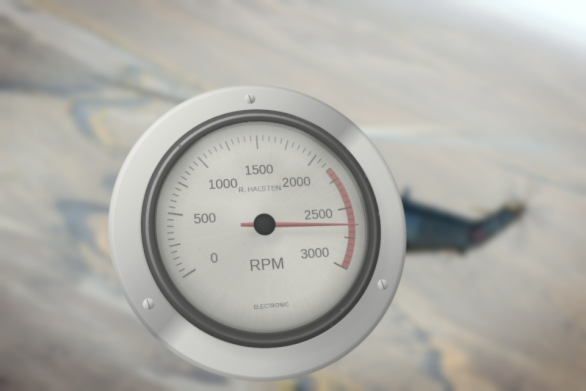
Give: **2650** rpm
